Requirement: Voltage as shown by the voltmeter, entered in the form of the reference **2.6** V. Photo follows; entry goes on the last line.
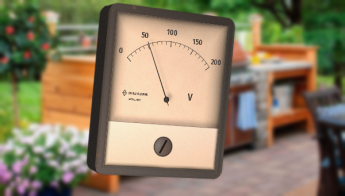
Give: **50** V
